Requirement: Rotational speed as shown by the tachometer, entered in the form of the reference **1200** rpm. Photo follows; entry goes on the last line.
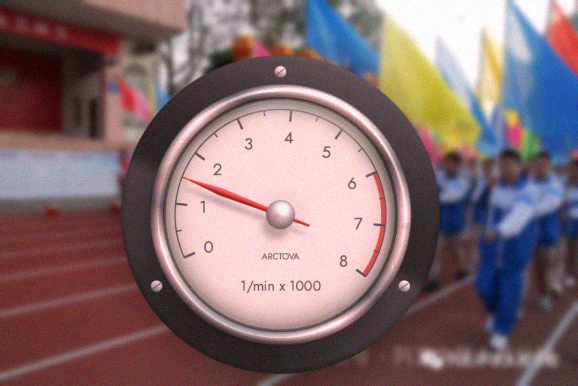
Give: **1500** rpm
